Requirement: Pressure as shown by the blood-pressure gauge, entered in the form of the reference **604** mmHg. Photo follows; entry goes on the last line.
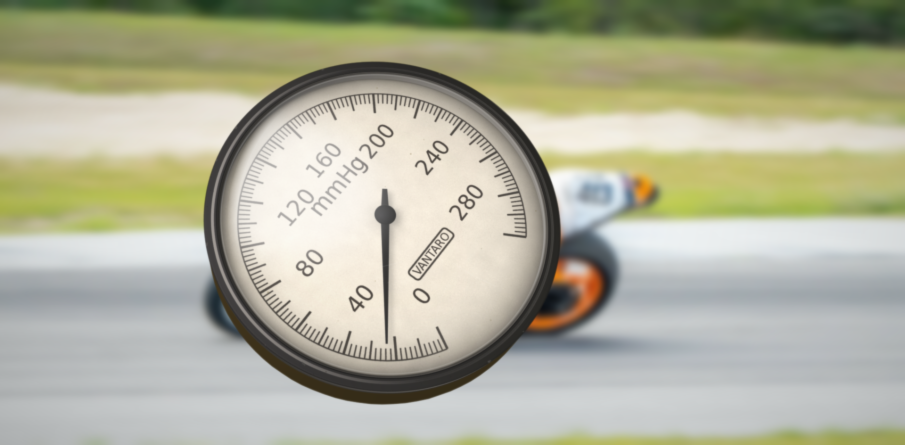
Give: **24** mmHg
